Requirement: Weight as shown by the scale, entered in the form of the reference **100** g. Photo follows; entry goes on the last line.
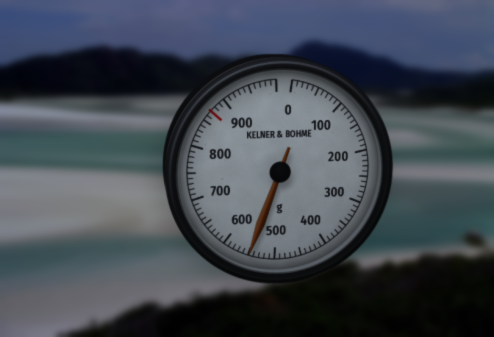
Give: **550** g
